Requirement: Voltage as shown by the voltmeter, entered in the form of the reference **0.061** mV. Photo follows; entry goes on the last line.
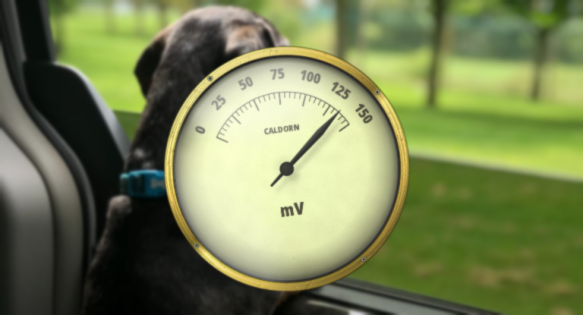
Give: **135** mV
